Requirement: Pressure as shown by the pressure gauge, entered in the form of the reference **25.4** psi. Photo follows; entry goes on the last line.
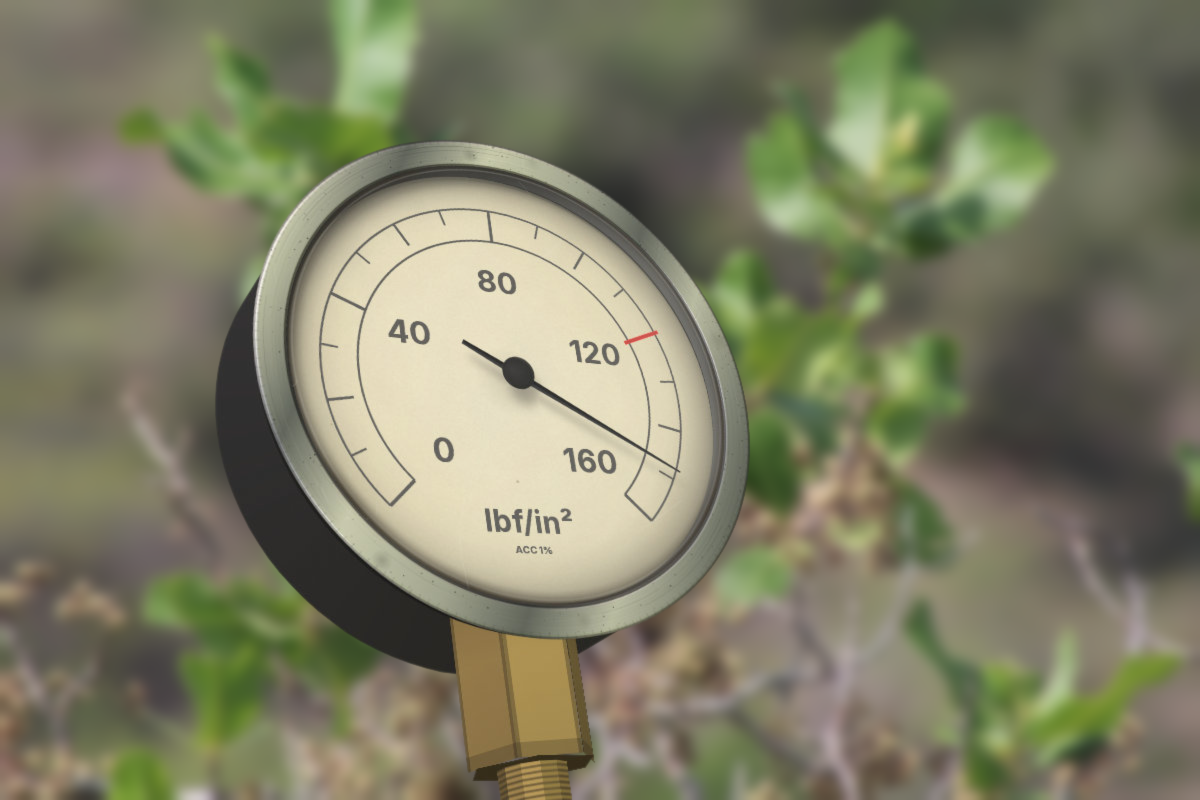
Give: **150** psi
